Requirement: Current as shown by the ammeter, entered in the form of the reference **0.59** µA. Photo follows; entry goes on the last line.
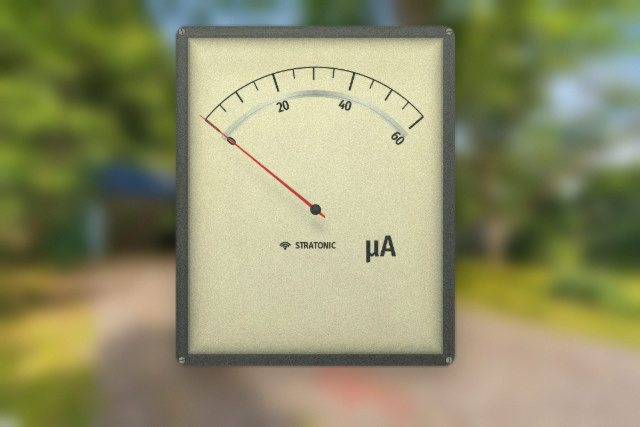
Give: **0** µA
